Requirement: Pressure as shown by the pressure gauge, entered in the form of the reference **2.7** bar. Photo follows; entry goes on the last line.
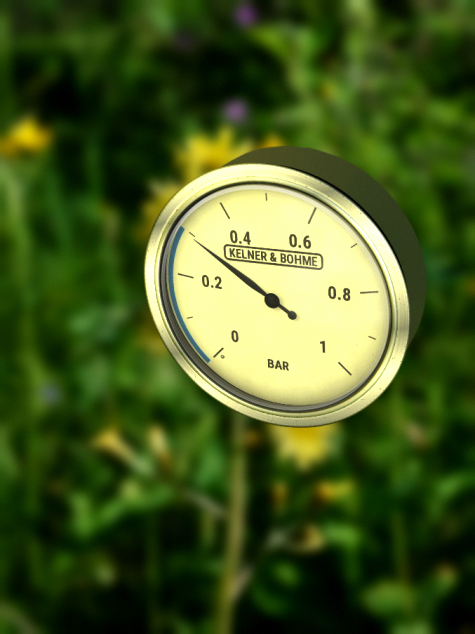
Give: **0.3** bar
